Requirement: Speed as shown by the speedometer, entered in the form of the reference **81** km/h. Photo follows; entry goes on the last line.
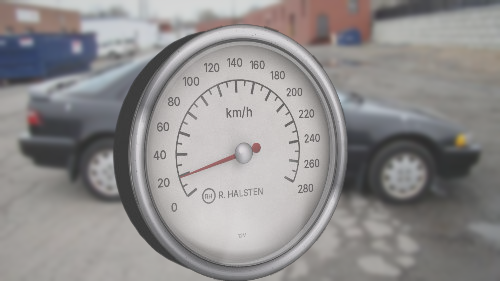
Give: **20** km/h
